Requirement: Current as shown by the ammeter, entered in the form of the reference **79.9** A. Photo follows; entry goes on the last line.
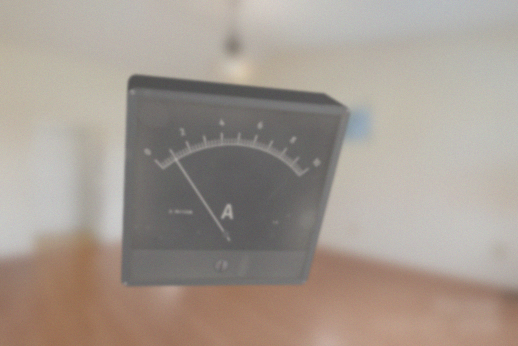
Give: **1** A
